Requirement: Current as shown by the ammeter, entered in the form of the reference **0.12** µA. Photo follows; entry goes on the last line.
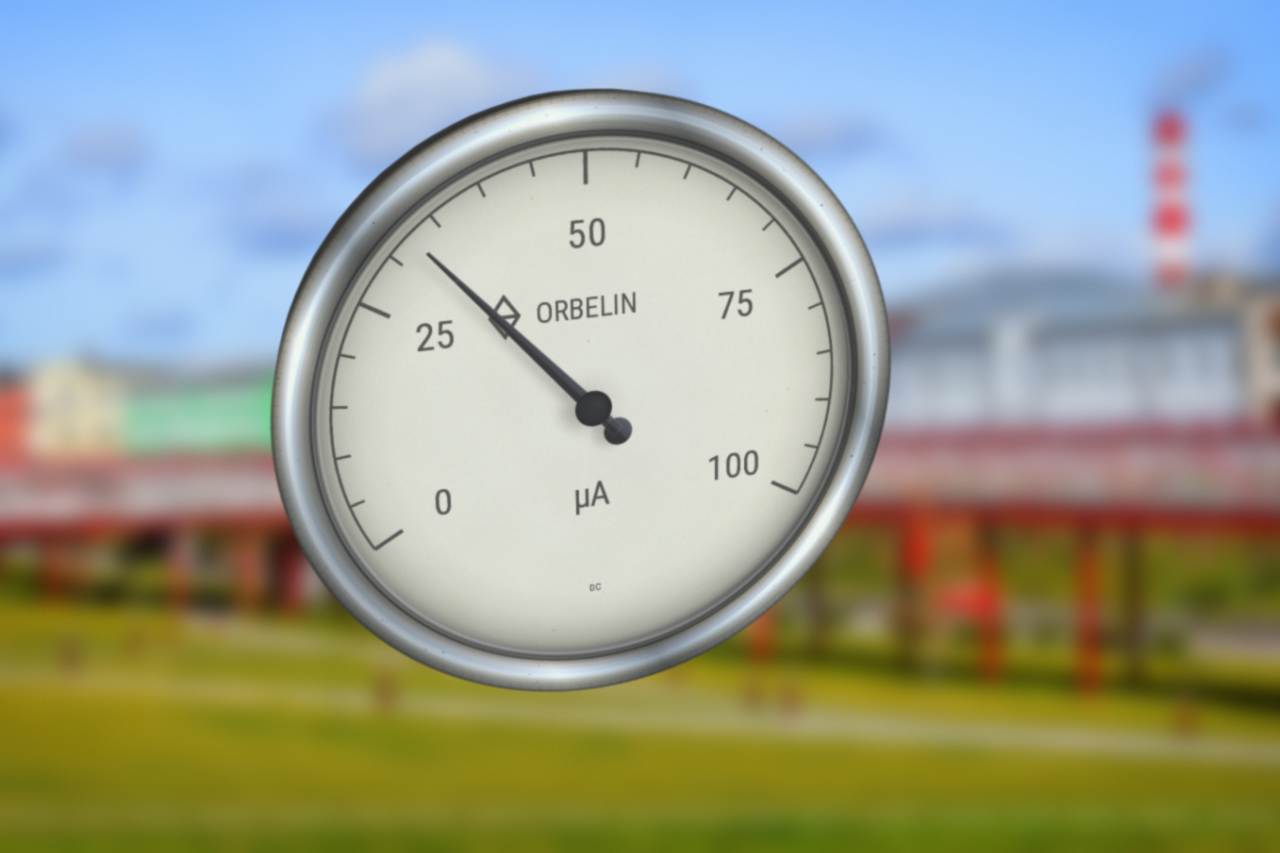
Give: **32.5** µA
